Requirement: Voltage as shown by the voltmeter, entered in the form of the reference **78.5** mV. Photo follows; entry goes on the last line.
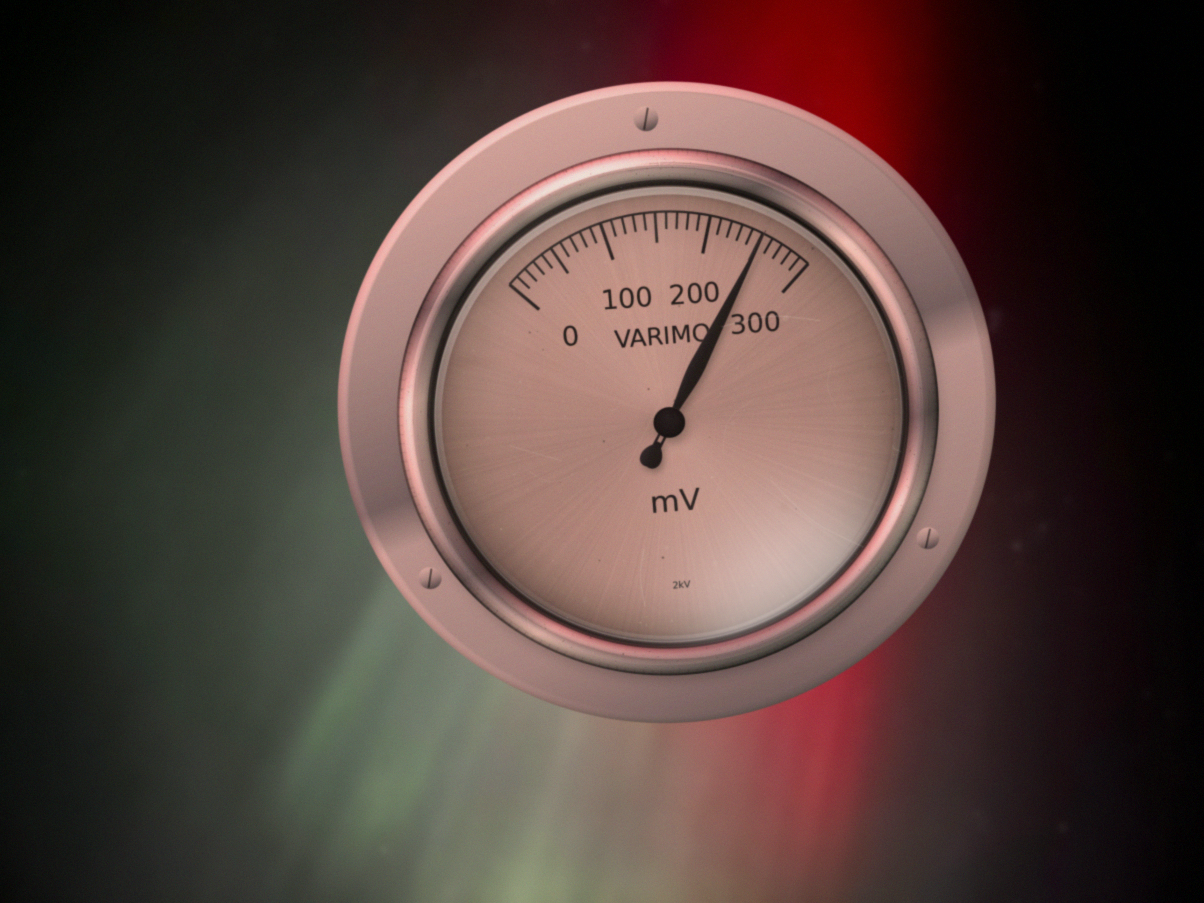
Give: **250** mV
